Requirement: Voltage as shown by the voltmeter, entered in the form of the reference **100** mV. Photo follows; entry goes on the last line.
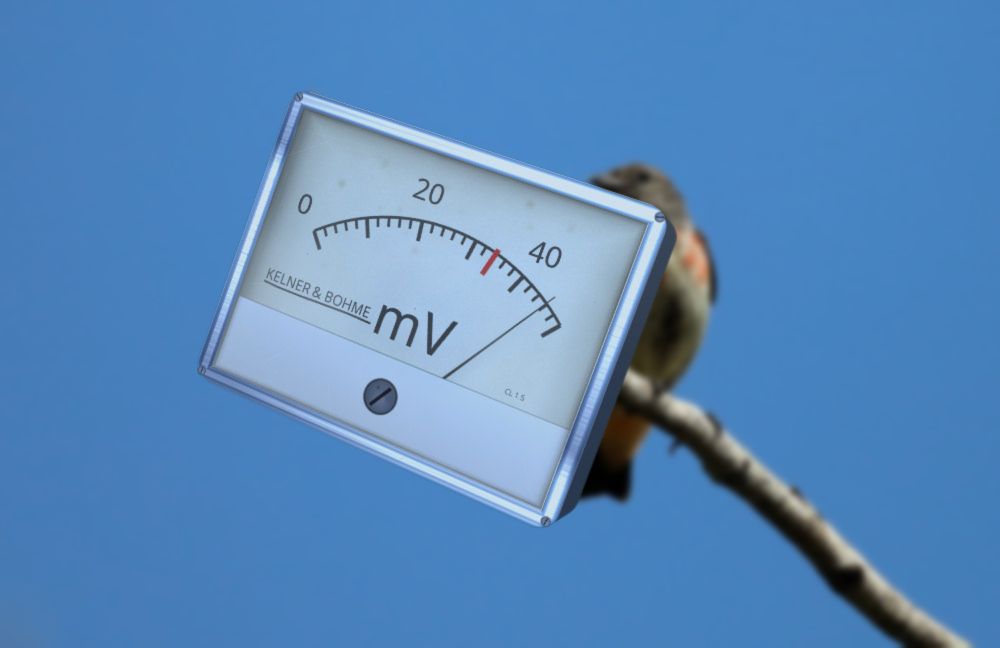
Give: **46** mV
